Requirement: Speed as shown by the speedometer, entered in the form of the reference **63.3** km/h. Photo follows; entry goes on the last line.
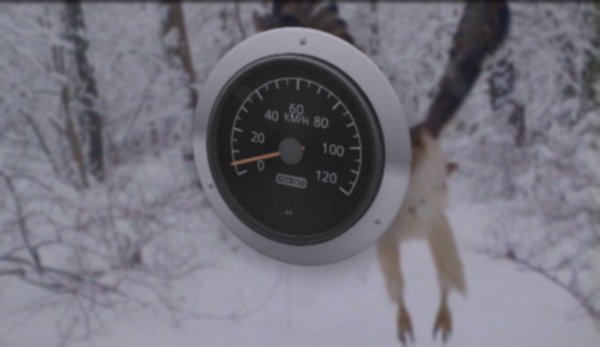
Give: **5** km/h
